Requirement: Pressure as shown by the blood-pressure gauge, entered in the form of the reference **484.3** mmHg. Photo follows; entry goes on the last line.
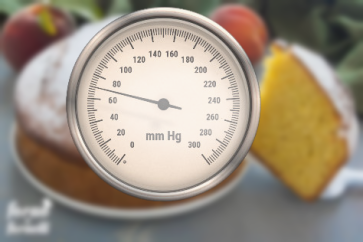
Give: **70** mmHg
